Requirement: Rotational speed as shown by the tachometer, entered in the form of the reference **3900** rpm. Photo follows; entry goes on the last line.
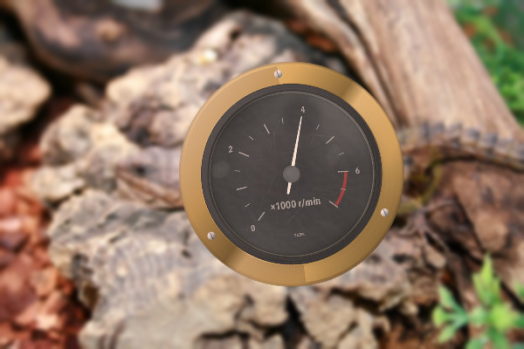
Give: **4000** rpm
